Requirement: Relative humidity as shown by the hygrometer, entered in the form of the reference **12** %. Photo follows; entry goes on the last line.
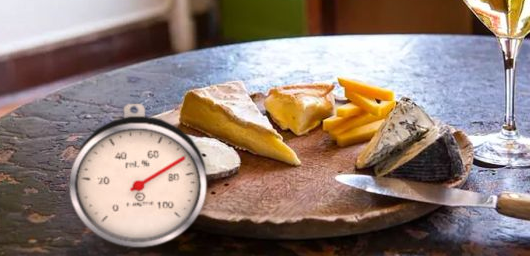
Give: **72** %
